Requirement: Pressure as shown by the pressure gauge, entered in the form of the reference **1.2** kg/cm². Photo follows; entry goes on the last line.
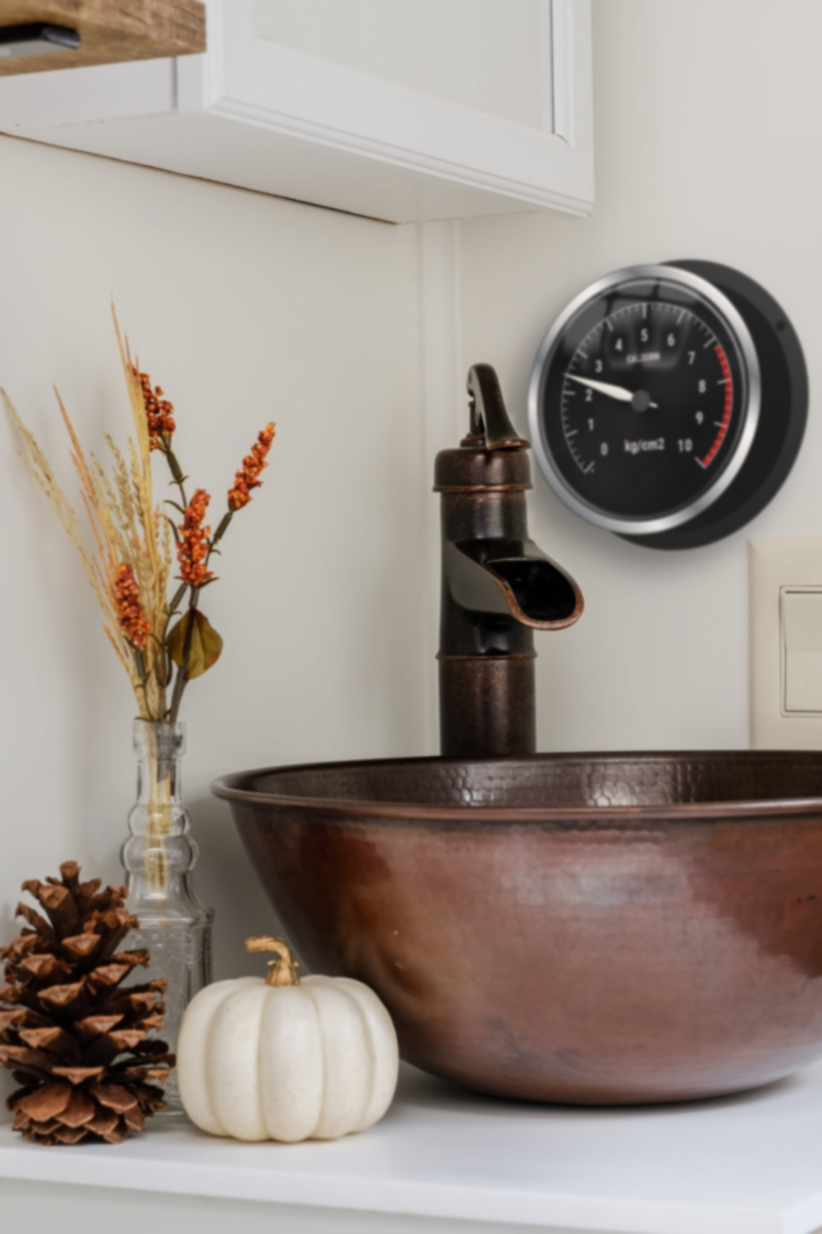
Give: **2.4** kg/cm²
